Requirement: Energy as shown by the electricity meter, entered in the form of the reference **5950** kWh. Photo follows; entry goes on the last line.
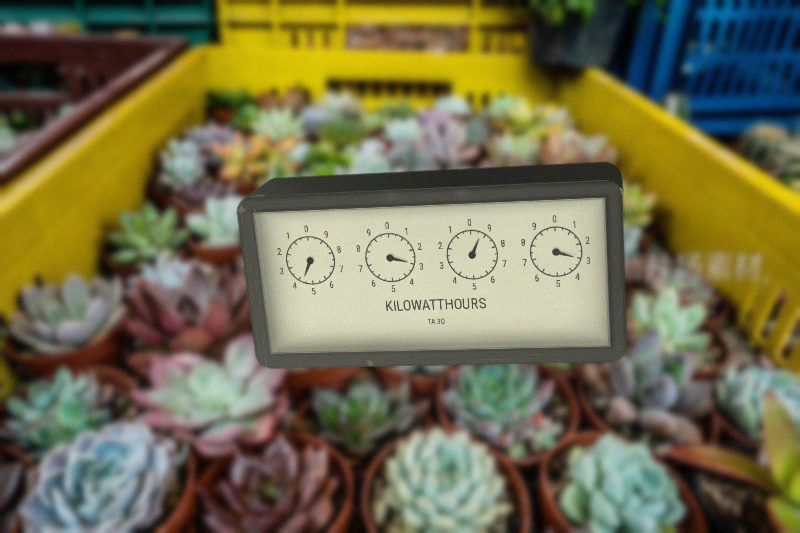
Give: **4293** kWh
